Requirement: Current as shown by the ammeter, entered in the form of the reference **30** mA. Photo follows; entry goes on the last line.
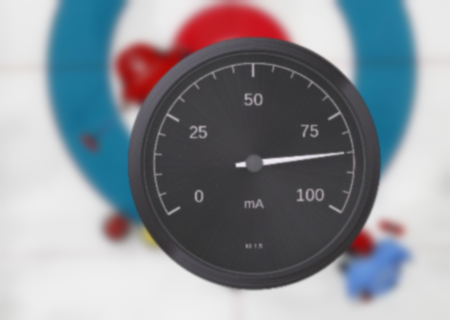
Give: **85** mA
